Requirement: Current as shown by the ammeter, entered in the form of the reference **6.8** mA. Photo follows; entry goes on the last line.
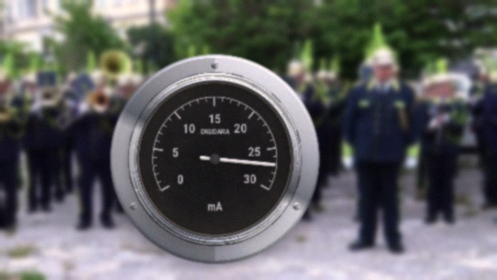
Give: **27** mA
